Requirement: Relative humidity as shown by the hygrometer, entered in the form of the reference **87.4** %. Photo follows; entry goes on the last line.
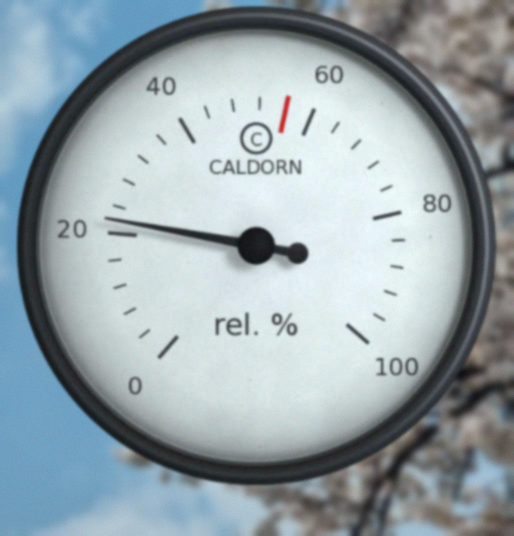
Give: **22** %
